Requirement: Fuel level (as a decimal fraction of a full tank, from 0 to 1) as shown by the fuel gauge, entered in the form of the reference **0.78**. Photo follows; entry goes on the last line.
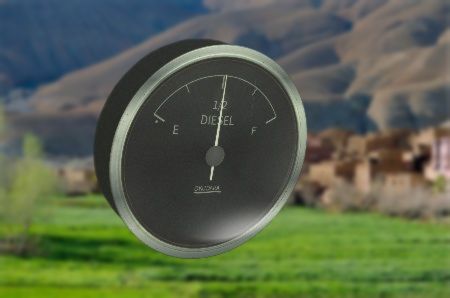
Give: **0.5**
